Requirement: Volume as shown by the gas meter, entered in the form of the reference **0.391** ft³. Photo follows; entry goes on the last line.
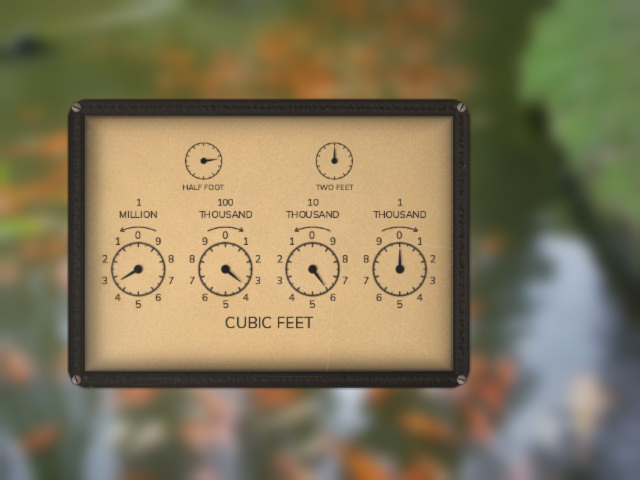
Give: **336000** ft³
